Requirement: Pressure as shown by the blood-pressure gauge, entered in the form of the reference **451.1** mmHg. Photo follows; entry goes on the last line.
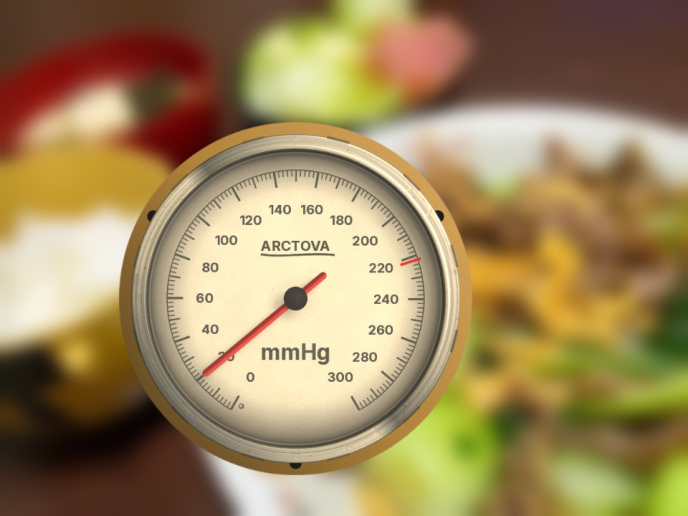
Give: **20** mmHg
